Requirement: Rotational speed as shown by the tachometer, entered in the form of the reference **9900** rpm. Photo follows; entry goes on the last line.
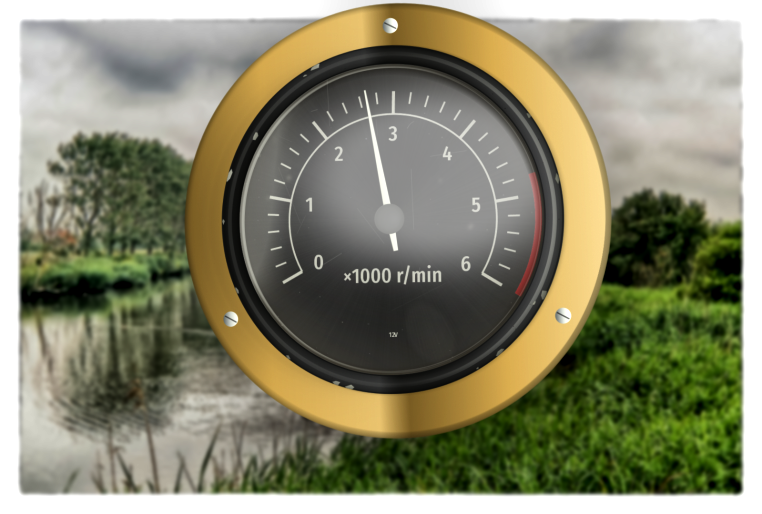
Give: **2700** rpm
